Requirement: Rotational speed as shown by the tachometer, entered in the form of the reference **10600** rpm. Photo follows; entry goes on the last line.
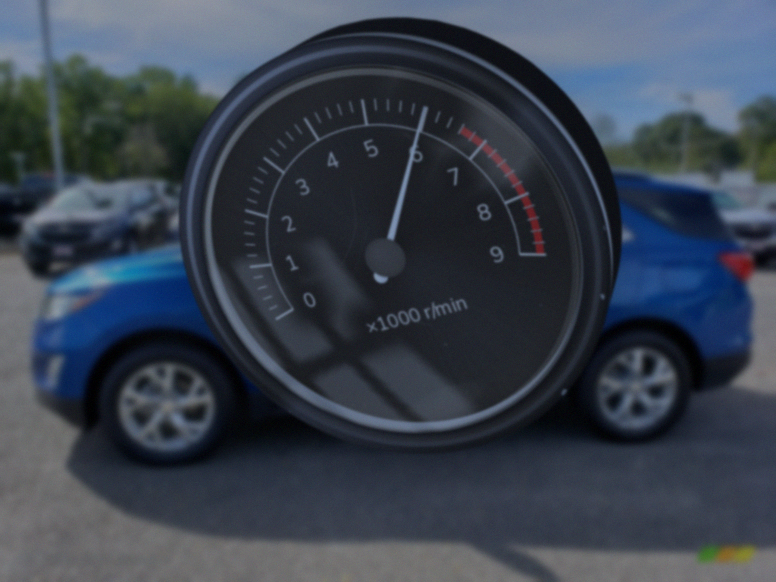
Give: **6000** rpm
